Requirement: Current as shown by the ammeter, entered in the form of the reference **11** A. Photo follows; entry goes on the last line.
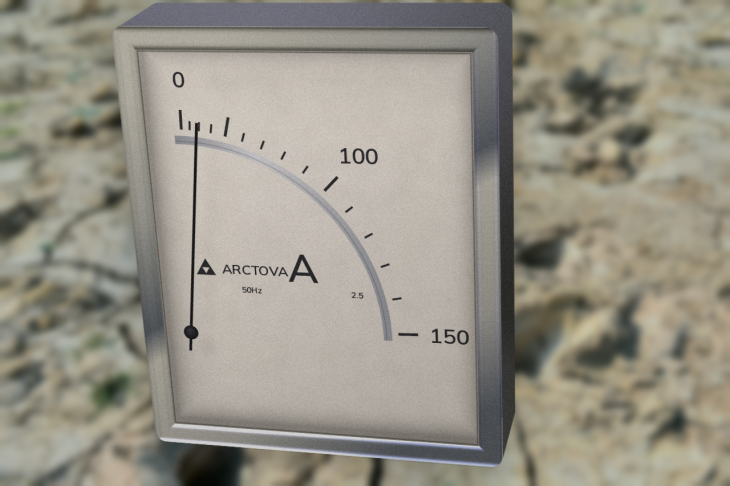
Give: **30** A
